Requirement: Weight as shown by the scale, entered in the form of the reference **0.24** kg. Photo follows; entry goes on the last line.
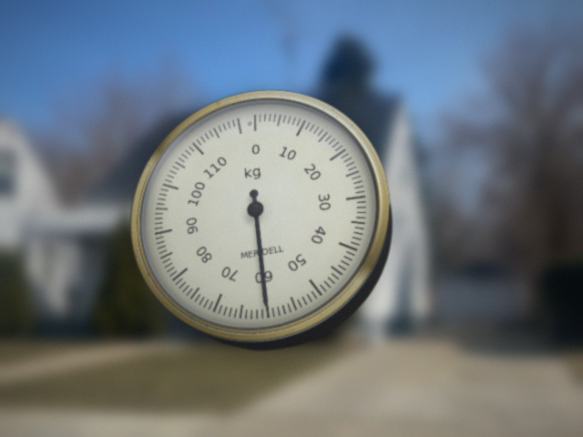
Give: **60** kg
